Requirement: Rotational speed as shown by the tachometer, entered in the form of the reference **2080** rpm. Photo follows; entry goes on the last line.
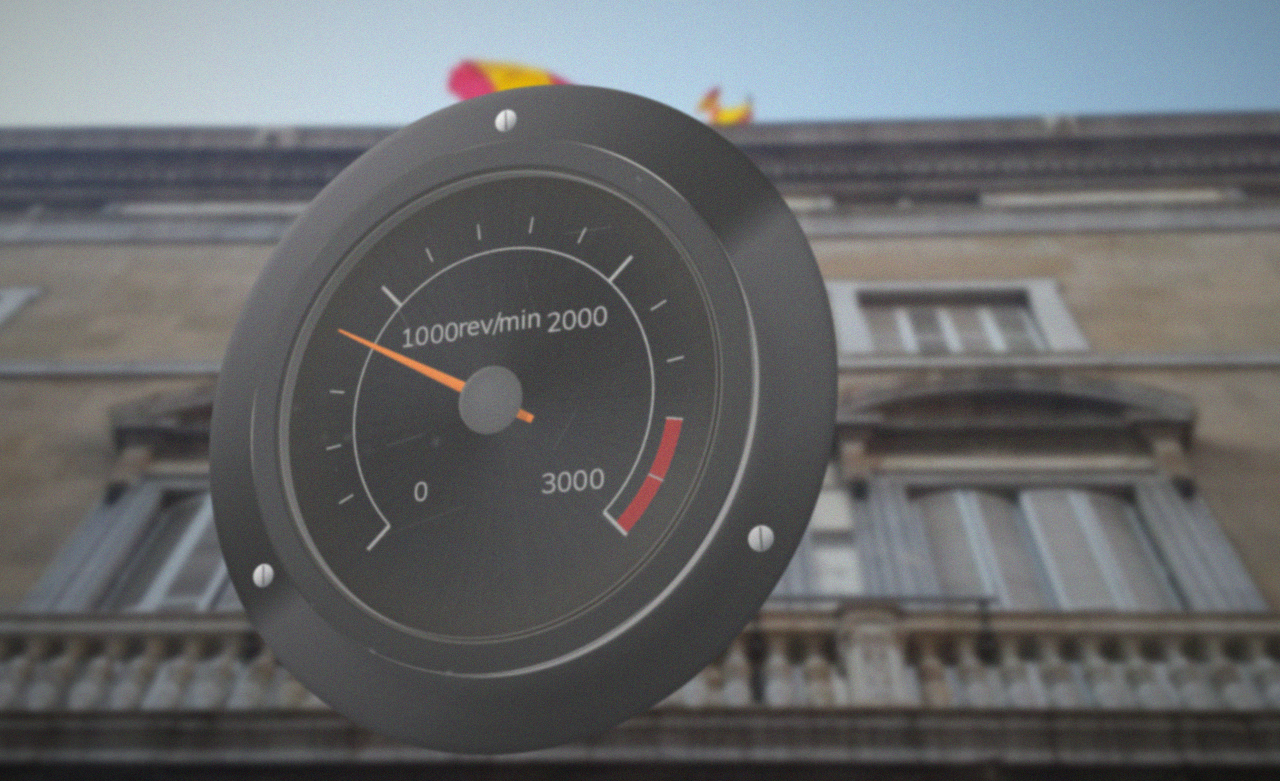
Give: **800** rpm
